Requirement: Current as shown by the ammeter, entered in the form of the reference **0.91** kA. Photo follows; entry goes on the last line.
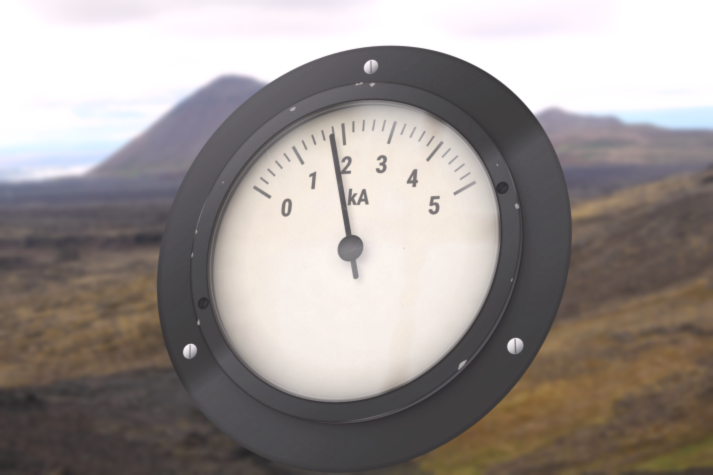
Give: **1.8** kA
